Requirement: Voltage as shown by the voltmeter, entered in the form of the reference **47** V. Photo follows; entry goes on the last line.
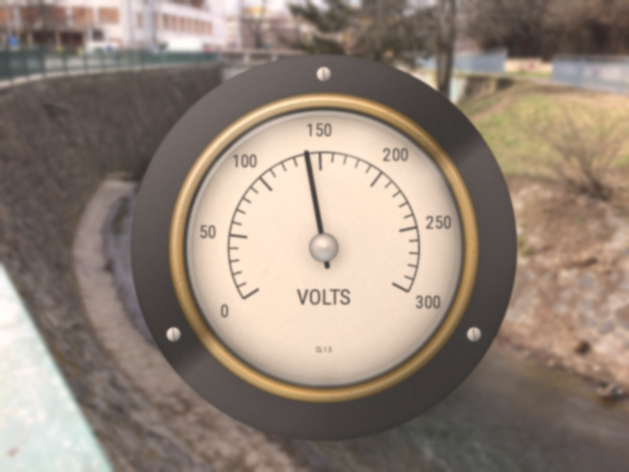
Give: **140** V
